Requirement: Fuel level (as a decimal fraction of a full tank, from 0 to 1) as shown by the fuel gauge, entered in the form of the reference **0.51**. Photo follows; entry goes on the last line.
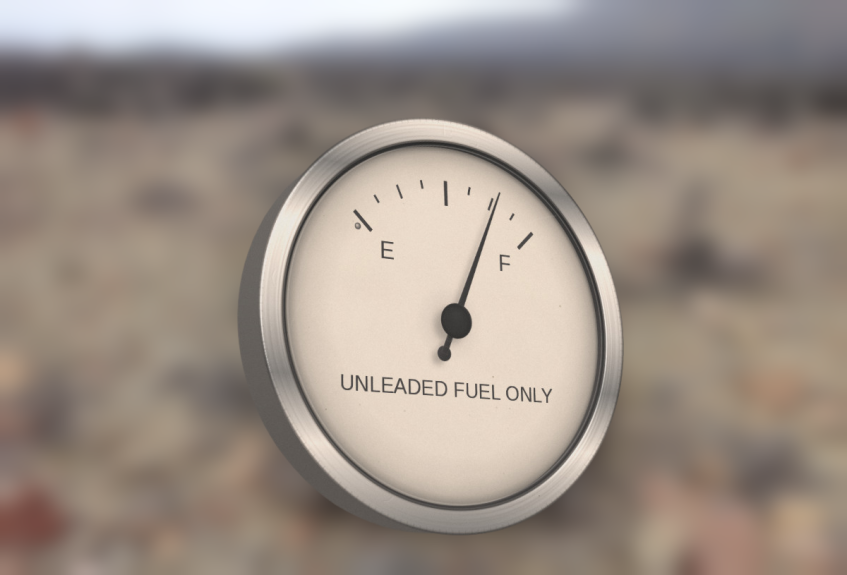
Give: **0.75**
